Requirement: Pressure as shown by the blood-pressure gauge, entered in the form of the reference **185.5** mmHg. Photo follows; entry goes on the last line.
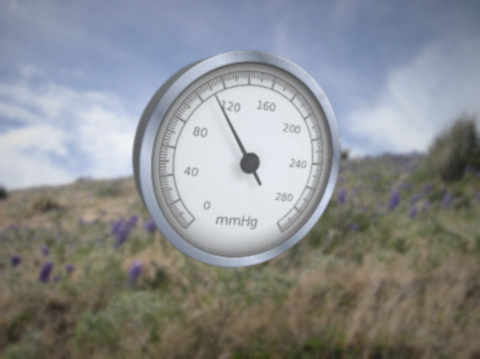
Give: **110** mmHg
